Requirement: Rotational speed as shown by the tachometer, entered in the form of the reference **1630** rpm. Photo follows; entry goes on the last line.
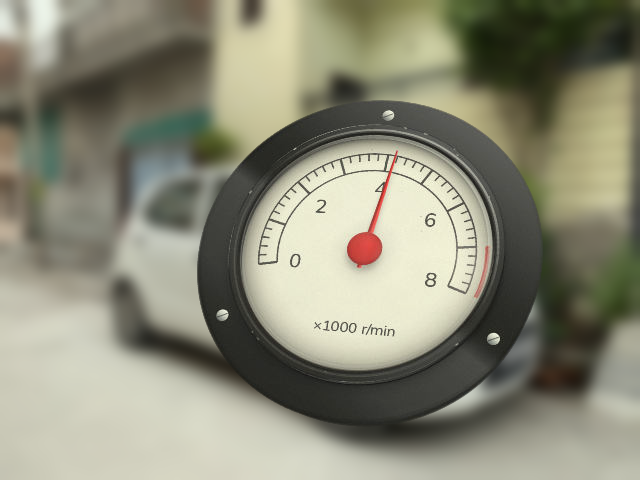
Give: **4200** rpm
